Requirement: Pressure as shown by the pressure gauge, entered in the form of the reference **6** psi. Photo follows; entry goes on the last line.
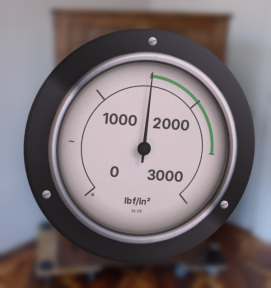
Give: **1500** psi
